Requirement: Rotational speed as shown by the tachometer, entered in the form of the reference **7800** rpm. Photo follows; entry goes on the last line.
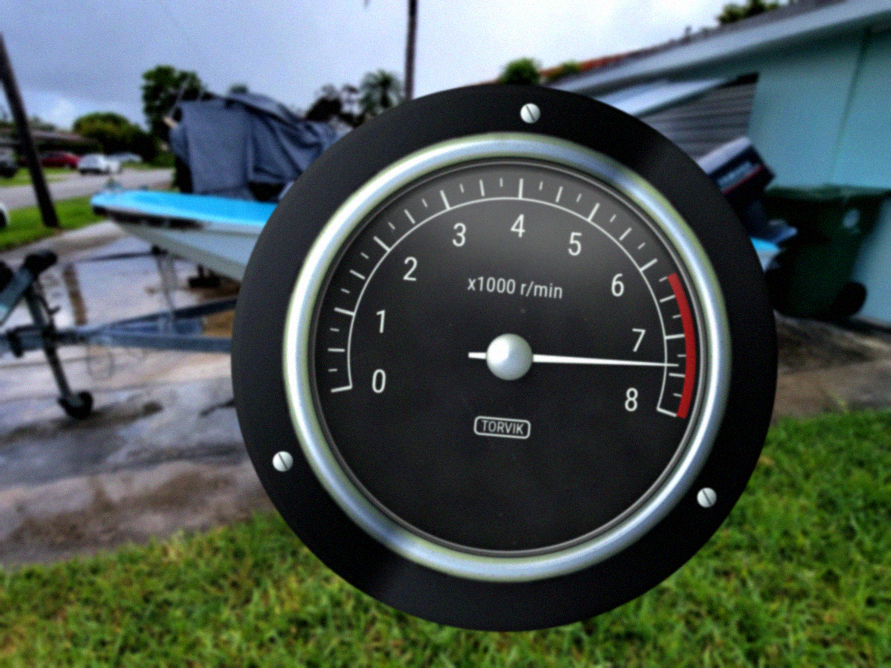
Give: **7375** rpm
